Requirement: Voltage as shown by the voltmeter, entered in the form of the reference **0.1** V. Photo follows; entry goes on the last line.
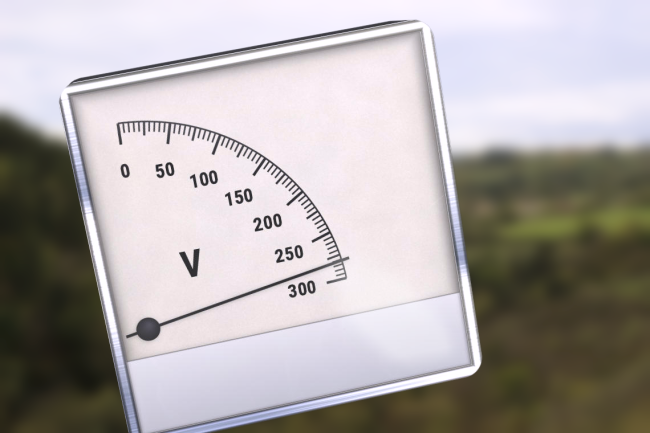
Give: **280** V
